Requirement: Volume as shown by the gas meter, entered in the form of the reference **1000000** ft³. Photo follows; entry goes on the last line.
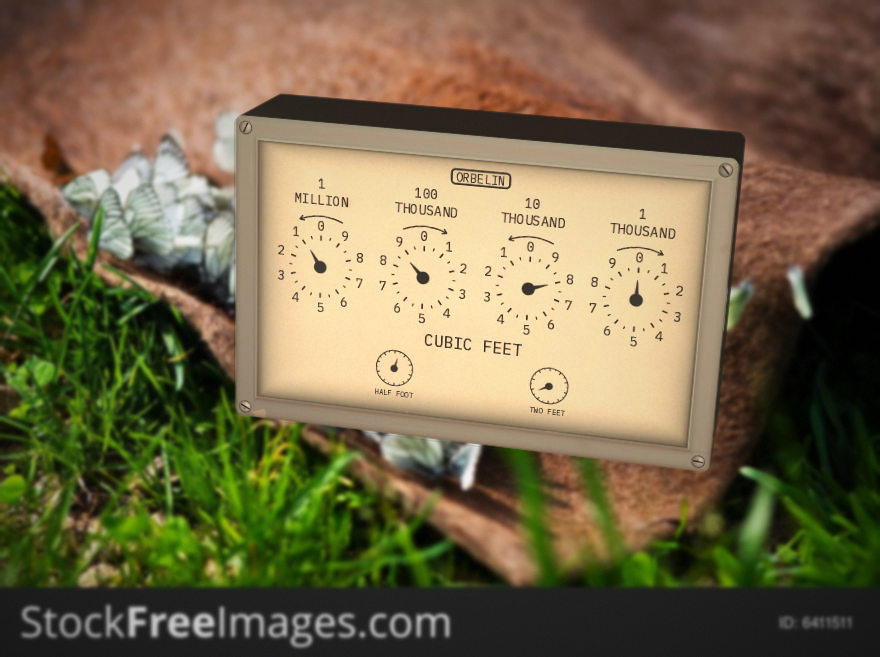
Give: **88000** ft³
